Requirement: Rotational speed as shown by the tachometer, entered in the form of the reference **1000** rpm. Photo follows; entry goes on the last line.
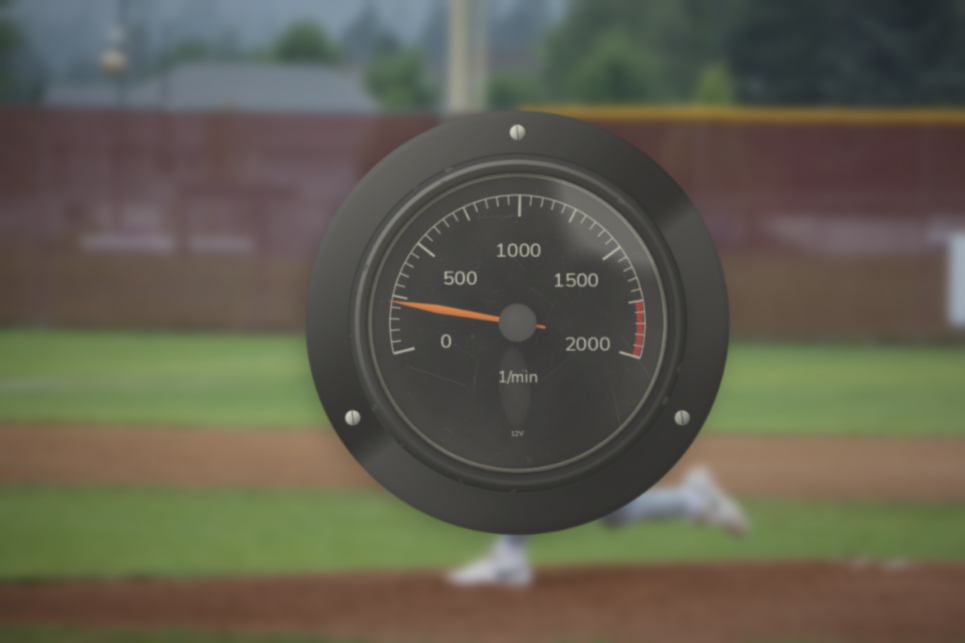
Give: **225** rpm
